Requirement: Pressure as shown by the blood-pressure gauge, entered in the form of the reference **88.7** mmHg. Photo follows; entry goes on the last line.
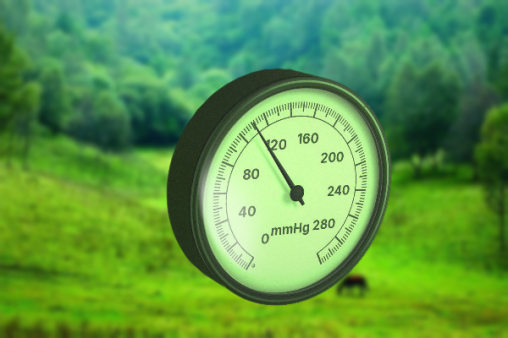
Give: **110** mmHg
